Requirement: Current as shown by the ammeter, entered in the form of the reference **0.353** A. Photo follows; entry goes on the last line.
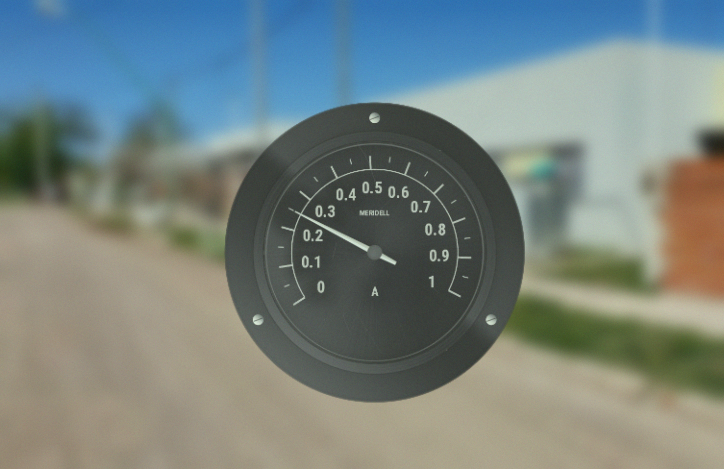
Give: **0.25** A
